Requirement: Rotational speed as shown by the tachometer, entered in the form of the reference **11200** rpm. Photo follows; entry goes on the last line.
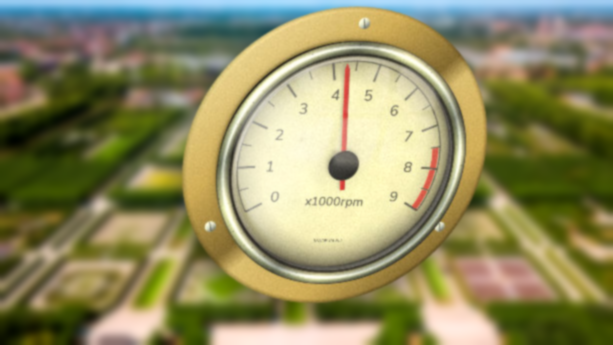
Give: **4250** rpm
